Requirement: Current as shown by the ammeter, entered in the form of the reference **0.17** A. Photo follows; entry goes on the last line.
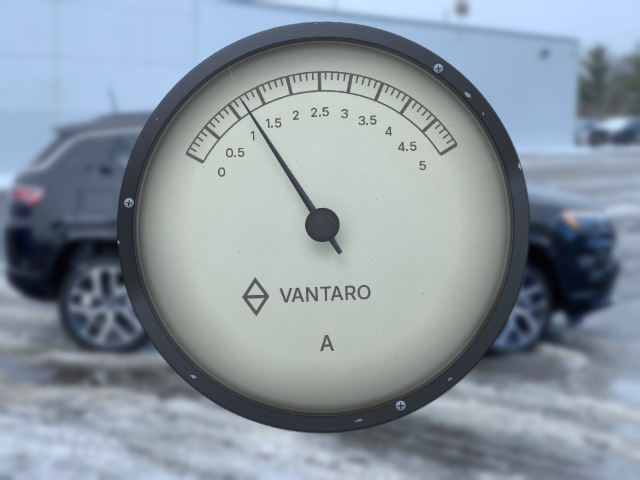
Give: **1.2** A
